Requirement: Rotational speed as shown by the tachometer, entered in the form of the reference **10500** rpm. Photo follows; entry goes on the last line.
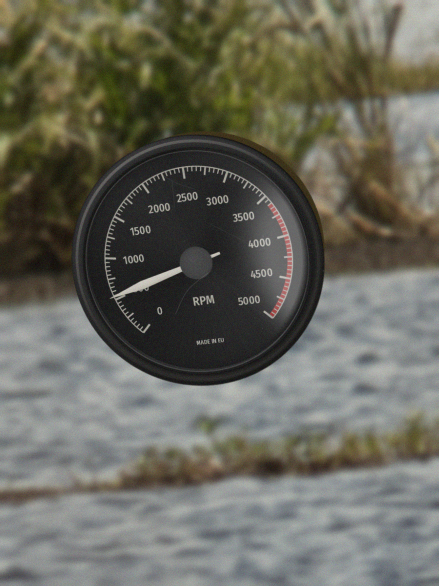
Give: **550** rpm
